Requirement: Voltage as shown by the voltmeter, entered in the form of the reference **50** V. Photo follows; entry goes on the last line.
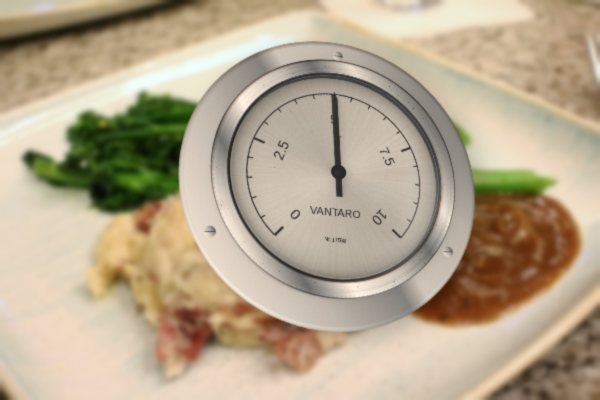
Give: **5** V
